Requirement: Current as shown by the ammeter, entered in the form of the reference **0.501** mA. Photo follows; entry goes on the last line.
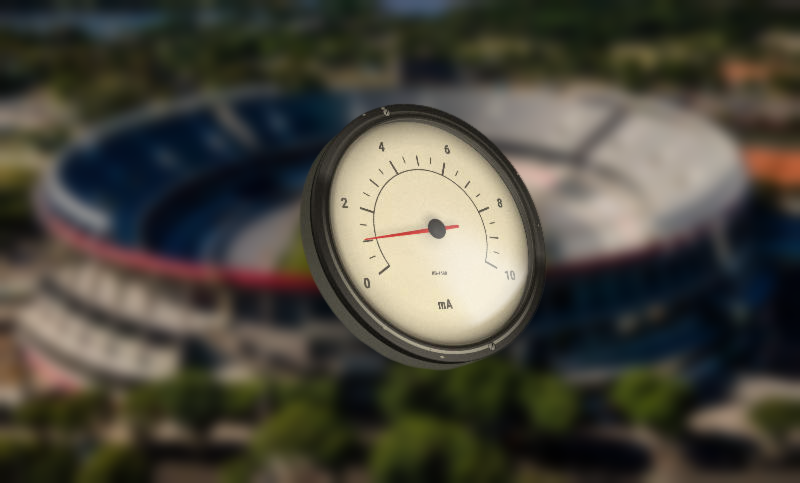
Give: **1** mA
